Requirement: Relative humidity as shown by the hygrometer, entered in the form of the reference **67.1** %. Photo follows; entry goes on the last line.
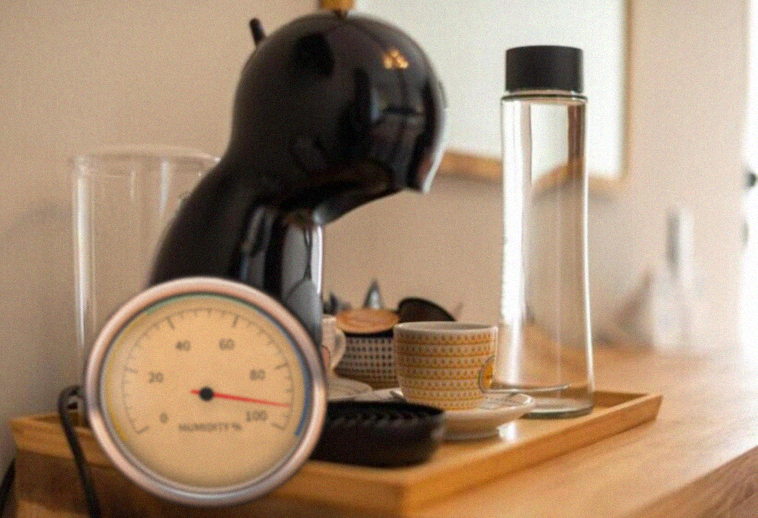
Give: **92** %
